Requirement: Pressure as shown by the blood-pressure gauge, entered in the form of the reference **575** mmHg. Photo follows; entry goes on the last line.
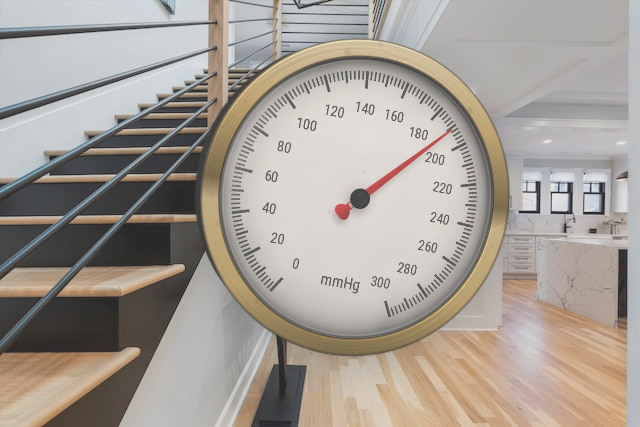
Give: **190** mmHg
